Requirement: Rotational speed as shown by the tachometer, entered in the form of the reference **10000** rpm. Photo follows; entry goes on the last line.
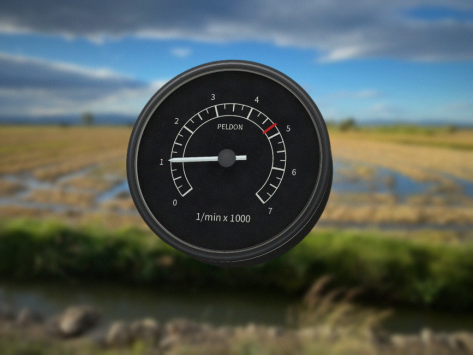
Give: **1000** rpm
